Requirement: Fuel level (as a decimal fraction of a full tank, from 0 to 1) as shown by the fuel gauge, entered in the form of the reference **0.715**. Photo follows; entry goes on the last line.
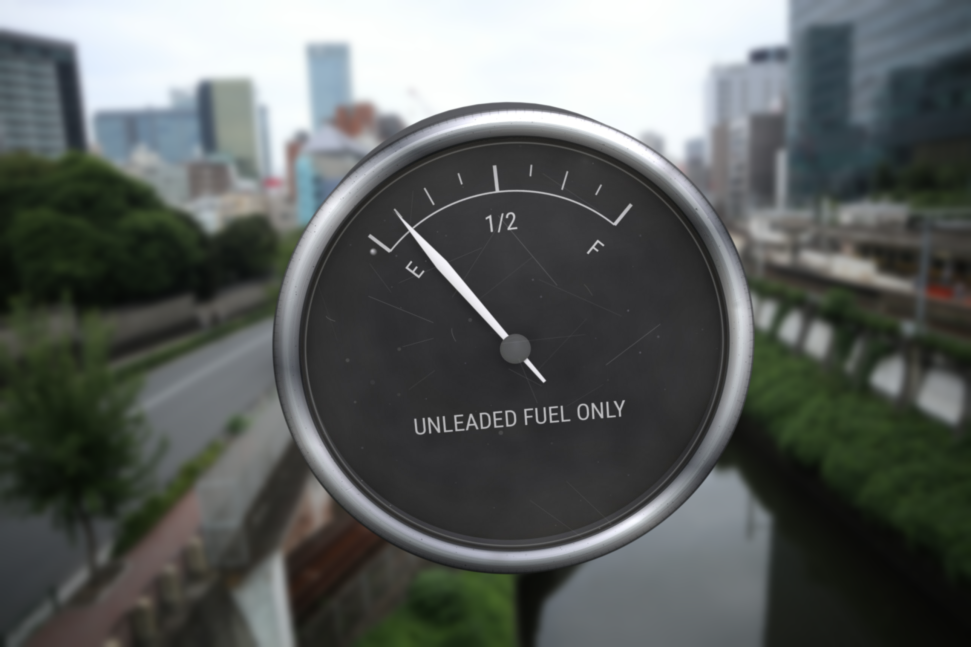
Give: **0.125**
